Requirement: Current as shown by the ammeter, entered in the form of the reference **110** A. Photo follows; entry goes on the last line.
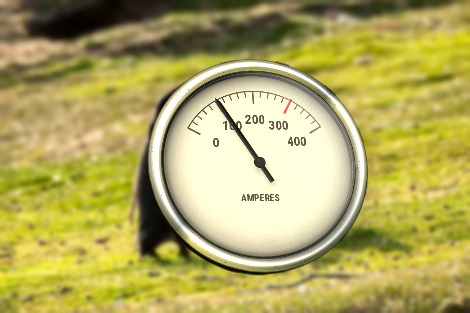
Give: **100** A
